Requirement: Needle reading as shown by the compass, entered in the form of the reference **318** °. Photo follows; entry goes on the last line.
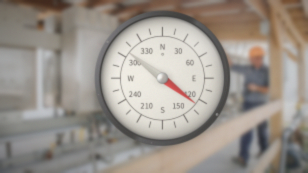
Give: **127.5** °
